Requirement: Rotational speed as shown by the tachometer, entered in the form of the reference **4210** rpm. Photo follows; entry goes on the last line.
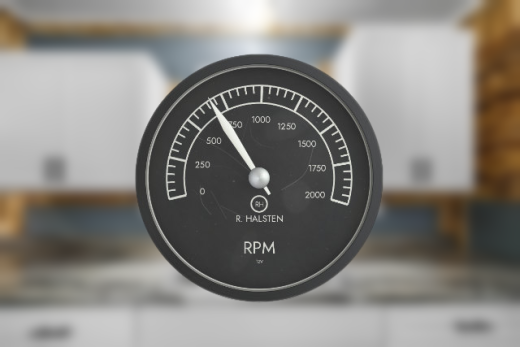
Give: **675** rpm
